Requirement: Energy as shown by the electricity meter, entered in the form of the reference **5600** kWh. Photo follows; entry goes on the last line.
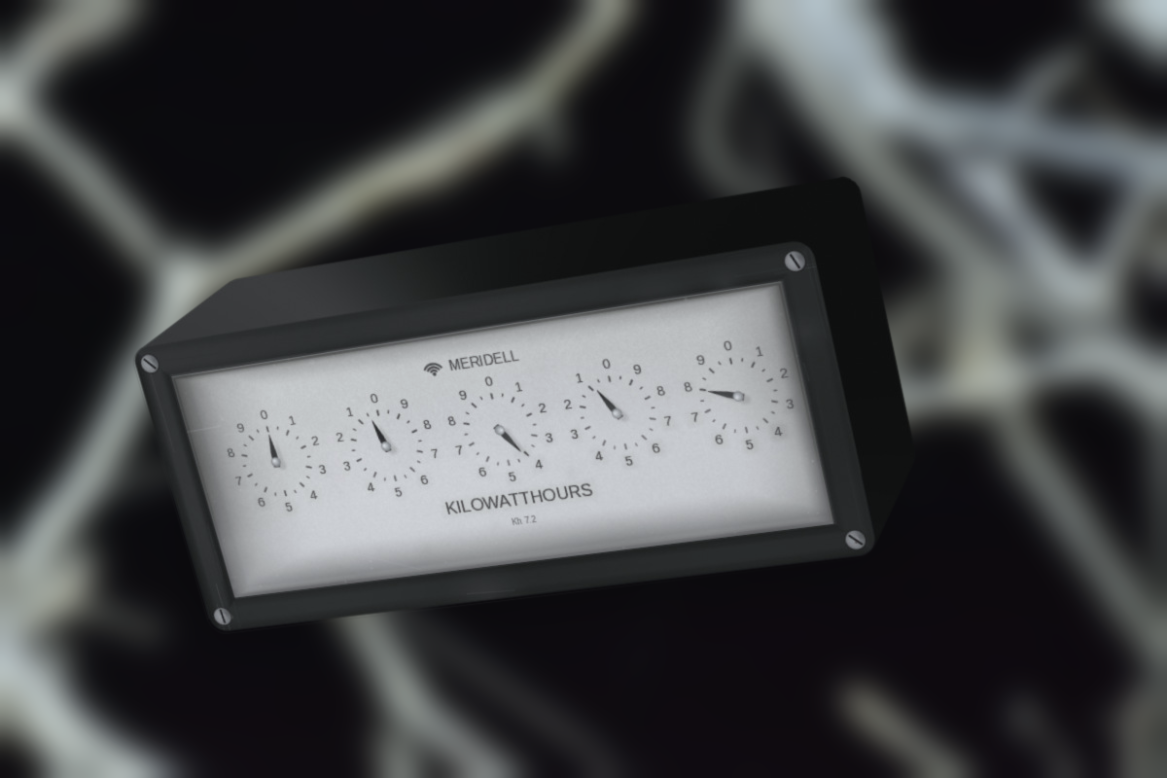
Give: **408** kWh
